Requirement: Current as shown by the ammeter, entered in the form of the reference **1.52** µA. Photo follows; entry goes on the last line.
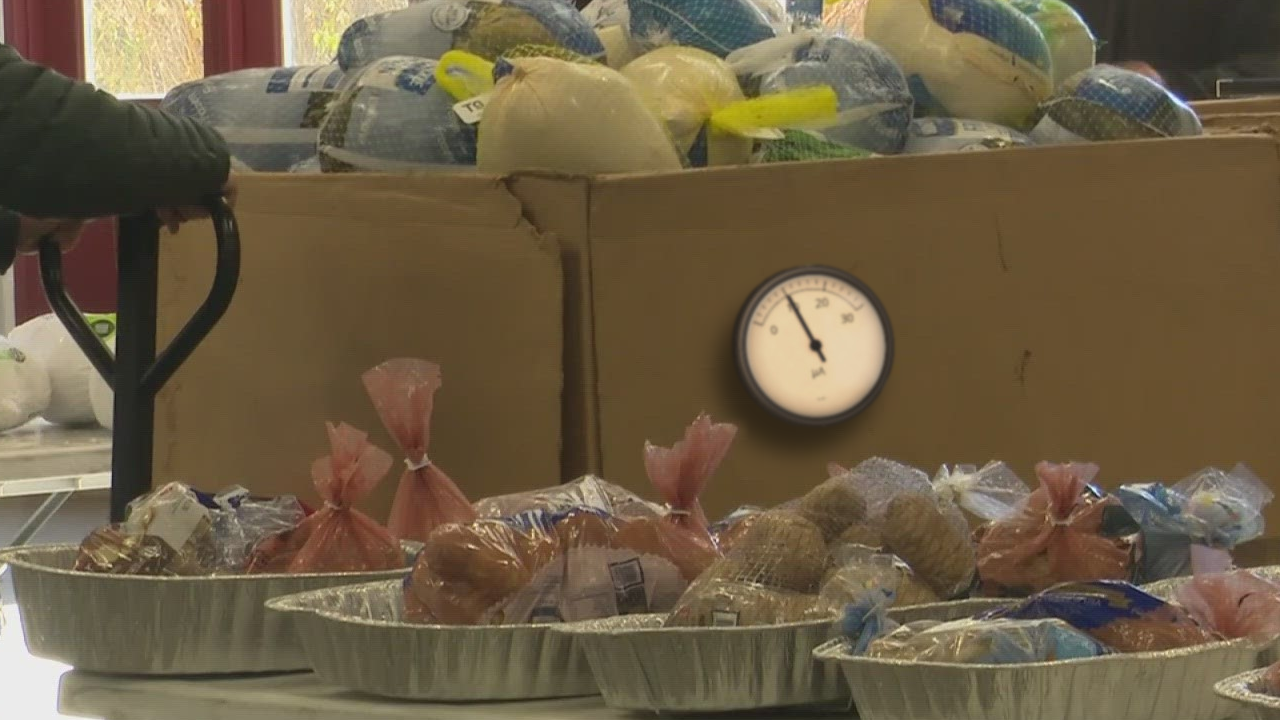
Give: **10** µA
